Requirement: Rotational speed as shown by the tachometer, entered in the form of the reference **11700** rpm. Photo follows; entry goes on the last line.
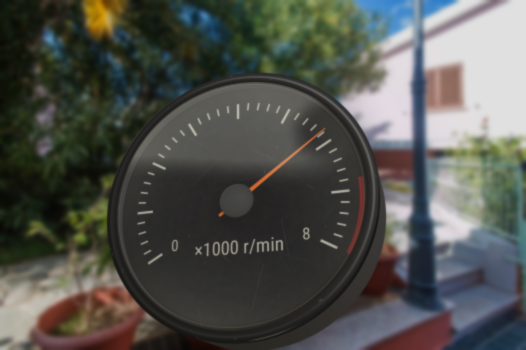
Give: **5800** rpm
